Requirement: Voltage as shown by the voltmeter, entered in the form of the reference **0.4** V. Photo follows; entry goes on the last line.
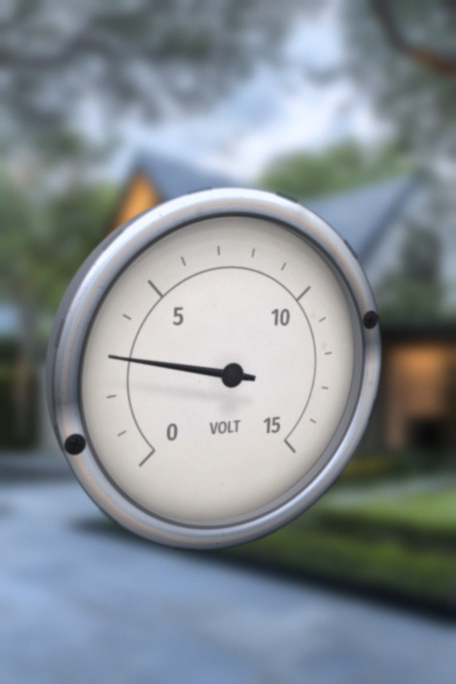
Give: **3** V
